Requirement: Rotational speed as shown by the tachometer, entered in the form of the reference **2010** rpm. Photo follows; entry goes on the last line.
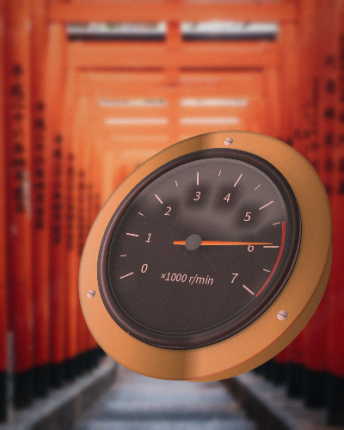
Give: **6000** rpm
